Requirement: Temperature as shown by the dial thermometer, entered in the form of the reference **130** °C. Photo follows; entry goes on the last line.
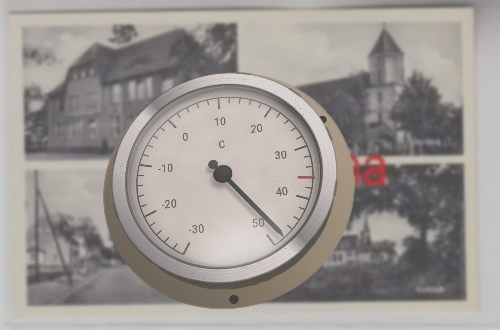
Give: **48** °C
